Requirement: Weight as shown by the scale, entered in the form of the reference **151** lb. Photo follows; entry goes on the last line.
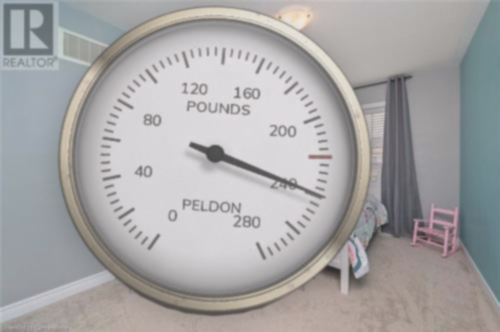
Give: **240** lb
